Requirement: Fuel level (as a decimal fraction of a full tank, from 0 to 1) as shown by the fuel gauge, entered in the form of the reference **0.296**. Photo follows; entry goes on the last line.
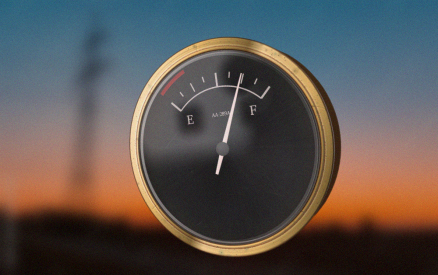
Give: **0.75**
